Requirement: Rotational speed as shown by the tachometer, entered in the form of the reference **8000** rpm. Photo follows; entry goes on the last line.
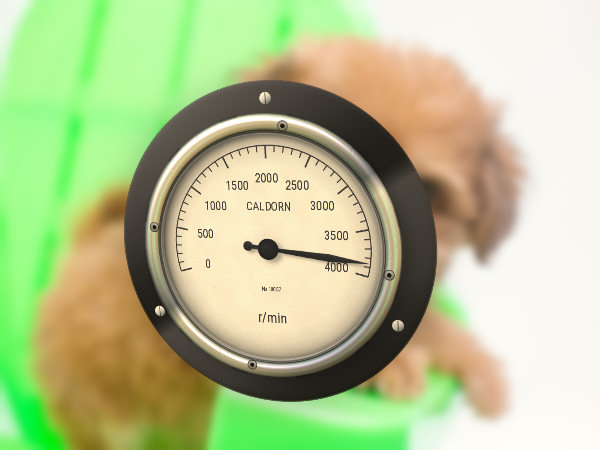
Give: **3850** rpm
